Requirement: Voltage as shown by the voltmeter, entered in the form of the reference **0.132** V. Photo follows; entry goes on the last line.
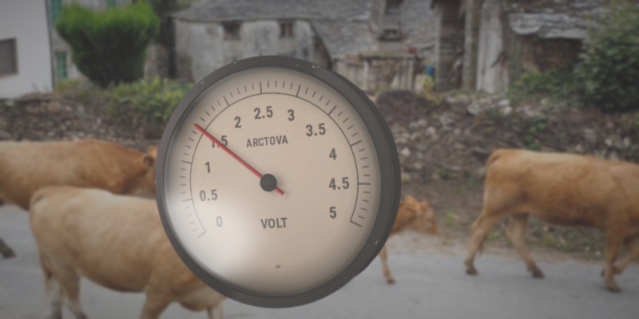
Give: **1.5** V
